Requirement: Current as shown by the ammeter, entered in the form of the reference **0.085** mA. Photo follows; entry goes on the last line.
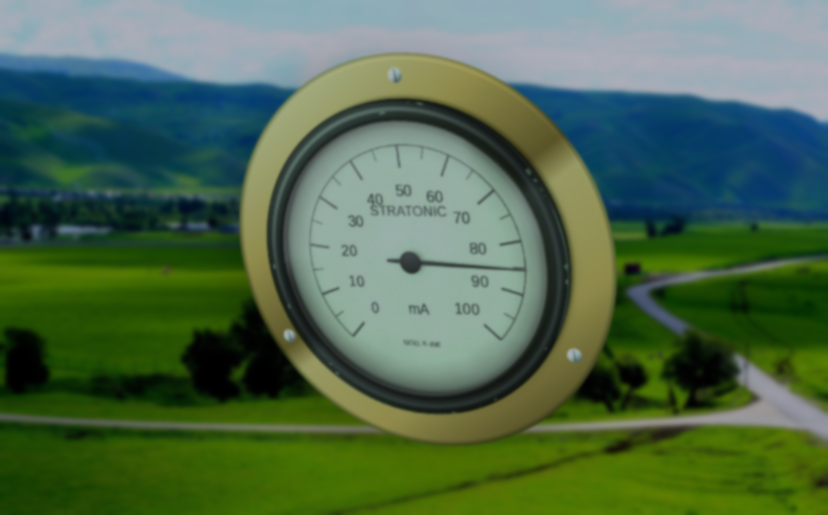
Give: **85** mA
